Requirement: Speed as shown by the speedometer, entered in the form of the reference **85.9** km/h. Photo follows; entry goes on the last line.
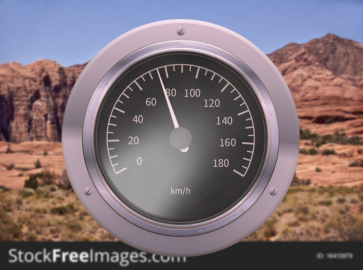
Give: **75** km/h
